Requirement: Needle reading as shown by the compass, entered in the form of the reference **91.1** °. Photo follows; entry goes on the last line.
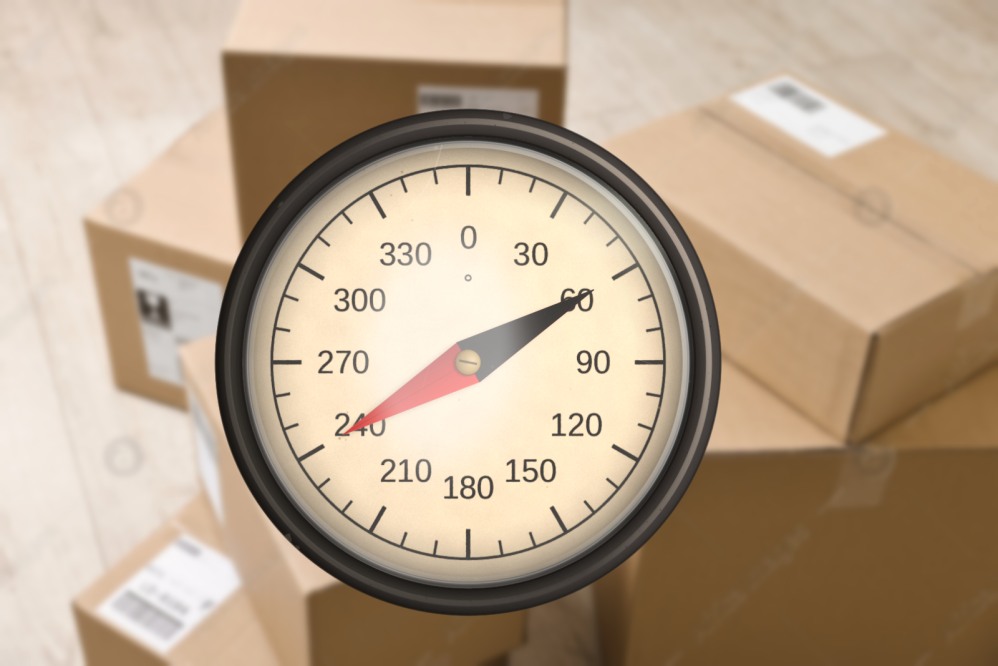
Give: **240** °
